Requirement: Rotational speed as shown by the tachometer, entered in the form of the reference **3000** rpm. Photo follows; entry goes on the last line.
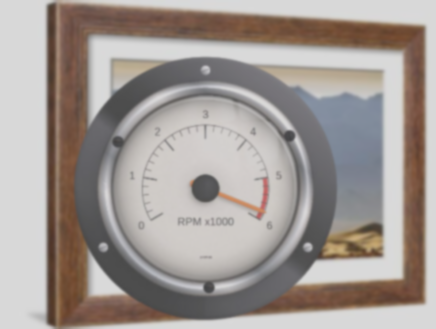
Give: **5800** rpm
